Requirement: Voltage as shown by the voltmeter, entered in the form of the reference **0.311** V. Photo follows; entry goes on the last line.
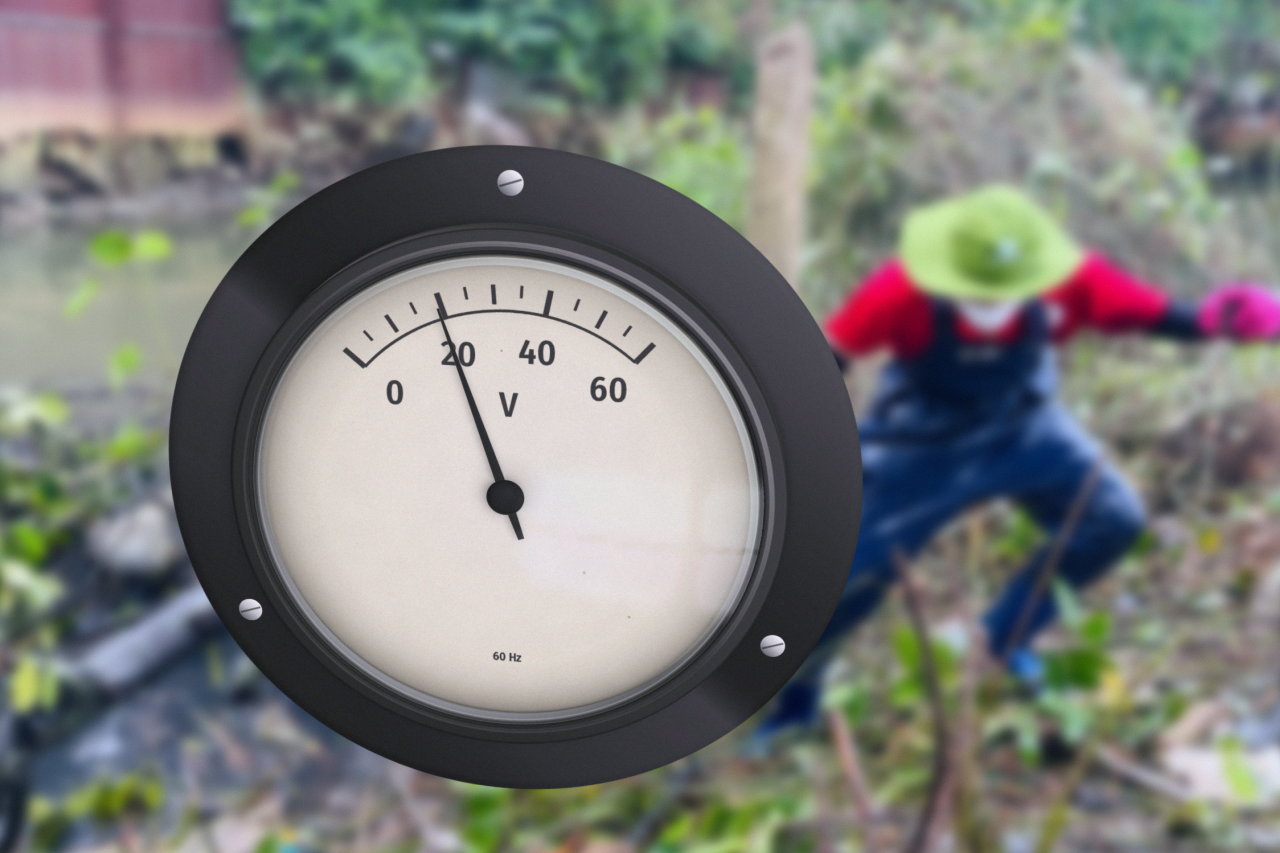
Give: **20** V
